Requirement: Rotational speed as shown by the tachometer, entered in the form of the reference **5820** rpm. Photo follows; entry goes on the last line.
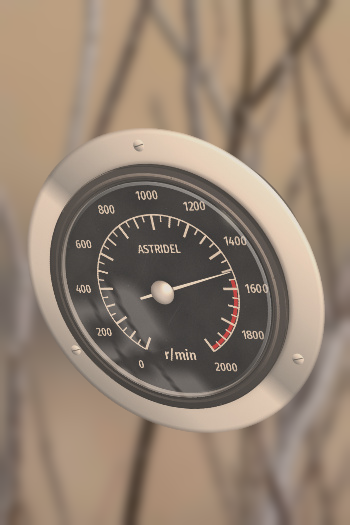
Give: **1500** rpm
